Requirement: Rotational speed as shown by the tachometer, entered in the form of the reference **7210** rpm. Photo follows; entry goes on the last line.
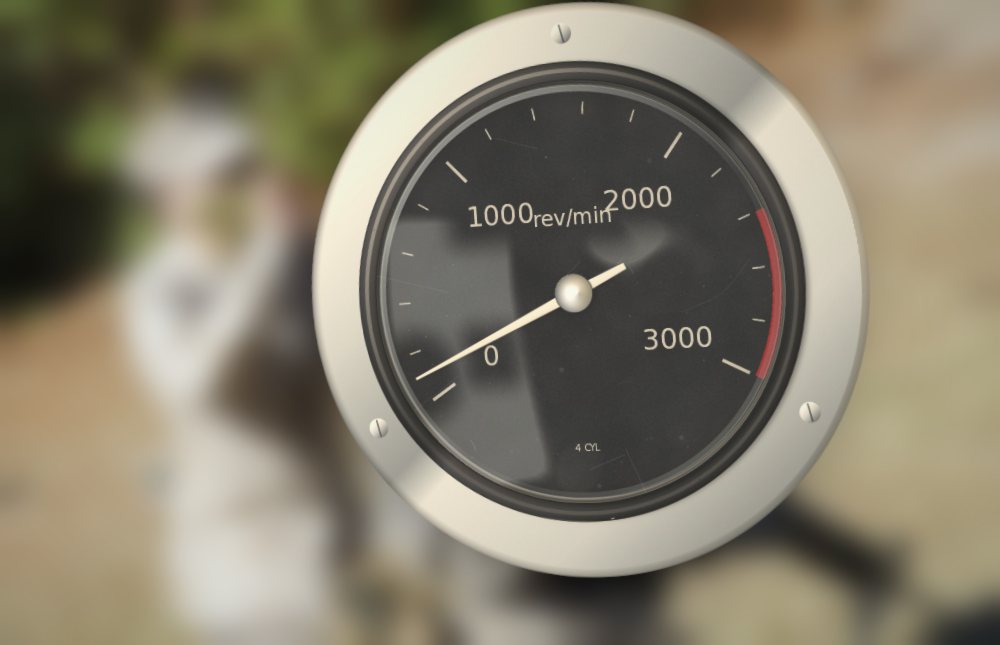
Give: **100** rpm
